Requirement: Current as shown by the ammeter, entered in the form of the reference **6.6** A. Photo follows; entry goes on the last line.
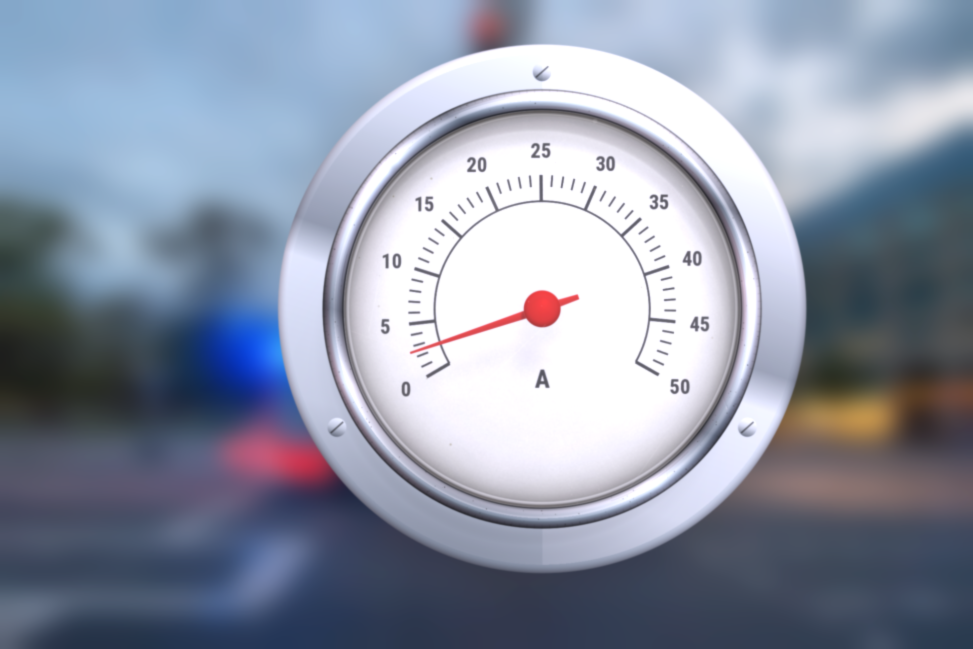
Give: **2.5** A
